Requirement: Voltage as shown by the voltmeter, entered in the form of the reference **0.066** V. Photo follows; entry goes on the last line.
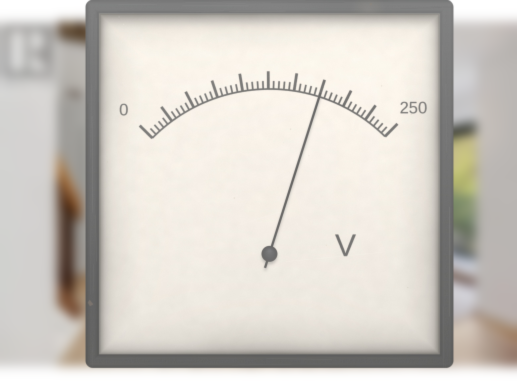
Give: **175** V
